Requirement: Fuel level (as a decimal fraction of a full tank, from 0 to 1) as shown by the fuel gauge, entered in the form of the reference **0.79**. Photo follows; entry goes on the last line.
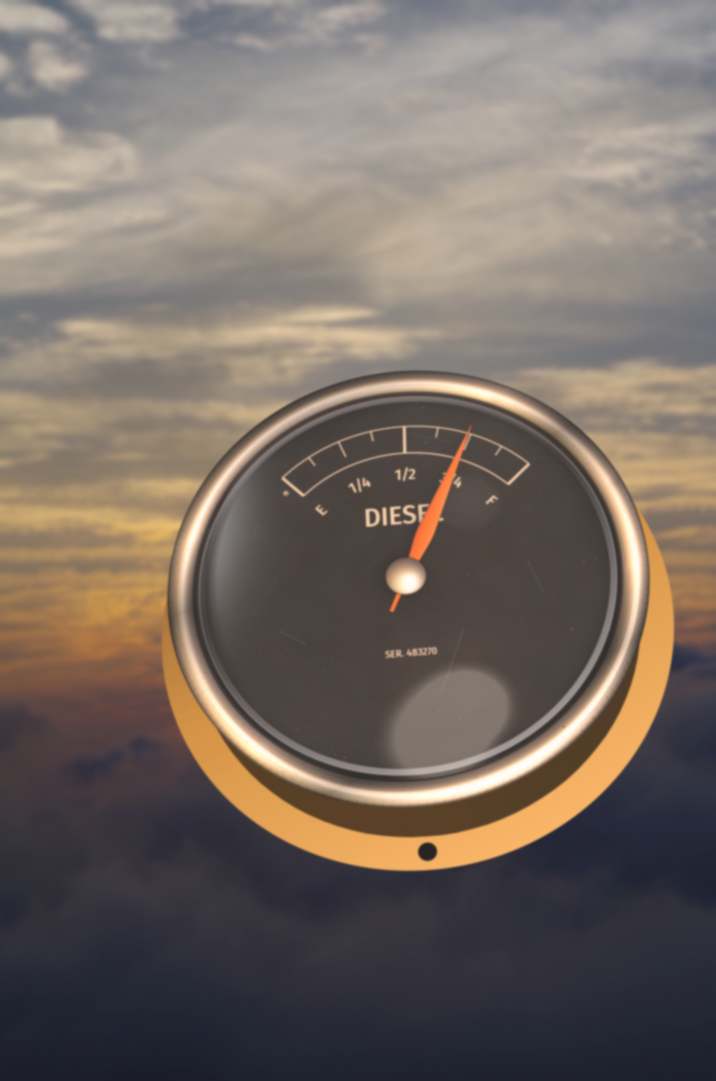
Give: **0.75**
